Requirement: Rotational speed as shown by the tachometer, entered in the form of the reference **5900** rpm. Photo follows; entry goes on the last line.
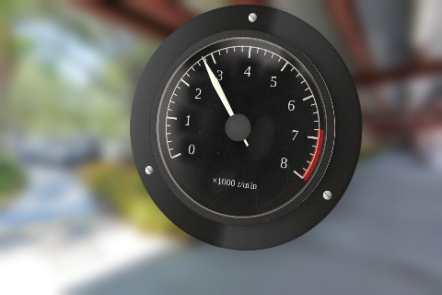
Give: **2800** rpm
